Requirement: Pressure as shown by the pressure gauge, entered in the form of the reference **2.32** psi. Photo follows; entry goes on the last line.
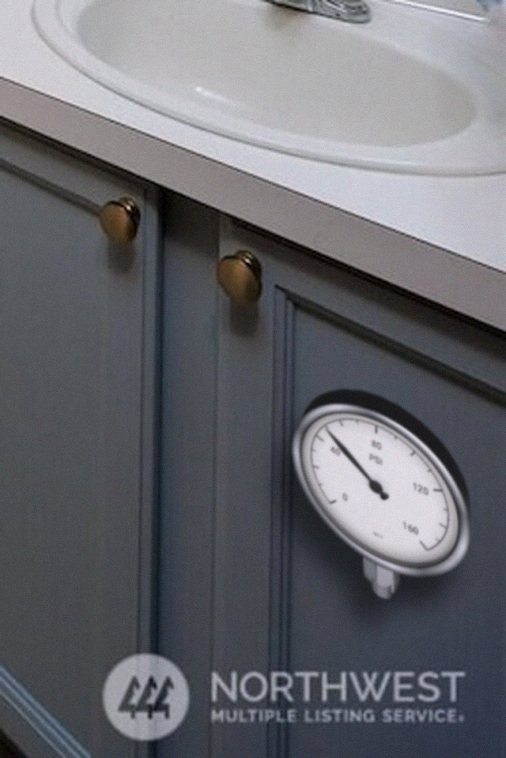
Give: **50** psi
